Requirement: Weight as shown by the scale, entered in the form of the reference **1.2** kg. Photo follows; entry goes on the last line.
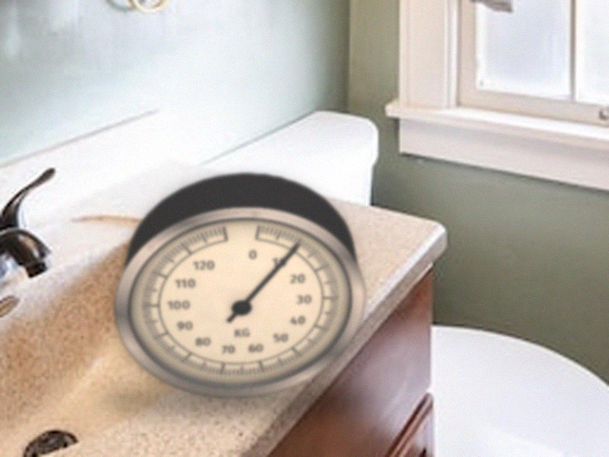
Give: **10** kg
